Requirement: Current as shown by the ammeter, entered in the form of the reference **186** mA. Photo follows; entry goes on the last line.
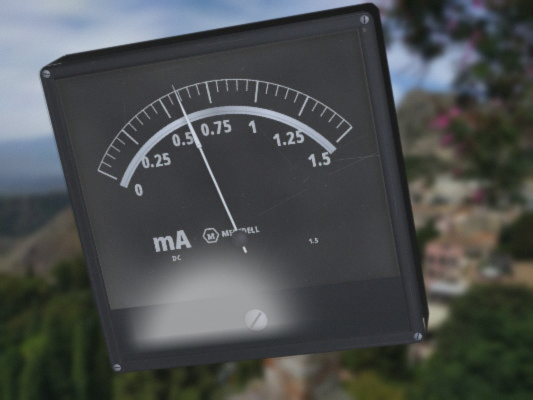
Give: **0.6** mA
